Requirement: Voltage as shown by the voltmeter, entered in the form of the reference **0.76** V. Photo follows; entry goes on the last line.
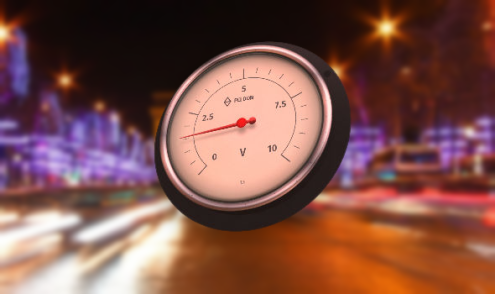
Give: **1.5** V
